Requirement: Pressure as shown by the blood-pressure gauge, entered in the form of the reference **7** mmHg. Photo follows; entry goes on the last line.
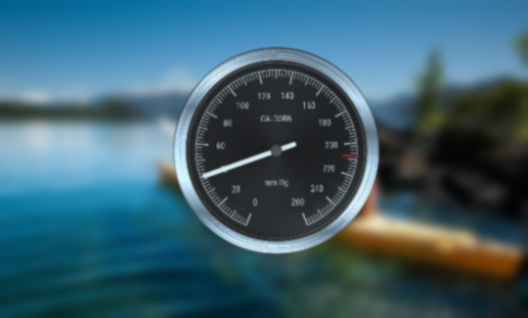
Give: **40** mmHg
